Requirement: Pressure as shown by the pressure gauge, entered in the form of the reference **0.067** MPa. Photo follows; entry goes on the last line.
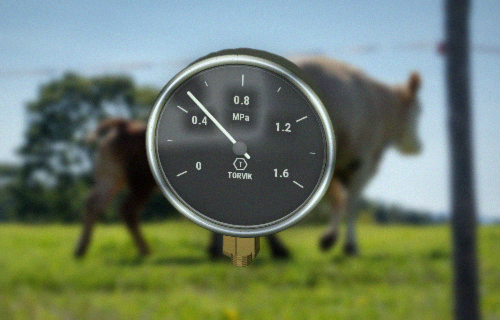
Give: **0.5** MPa
